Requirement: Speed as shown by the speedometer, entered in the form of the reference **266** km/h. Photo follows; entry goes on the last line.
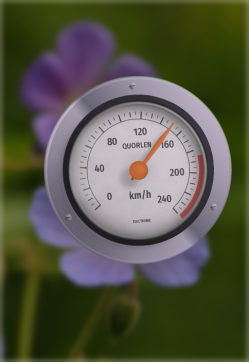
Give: **150** km/h
